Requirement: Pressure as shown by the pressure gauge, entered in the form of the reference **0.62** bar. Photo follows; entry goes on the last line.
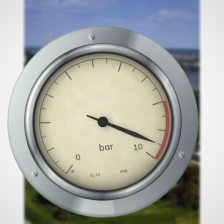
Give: **9.5** bar
